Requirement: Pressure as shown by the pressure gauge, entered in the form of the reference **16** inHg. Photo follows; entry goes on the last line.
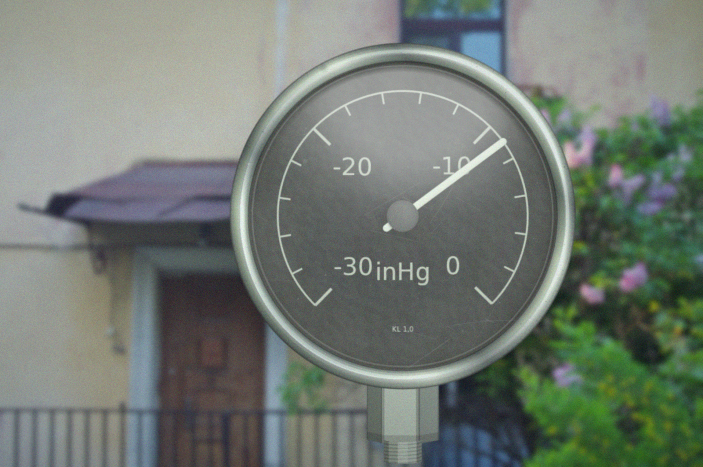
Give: **-9** inHg
